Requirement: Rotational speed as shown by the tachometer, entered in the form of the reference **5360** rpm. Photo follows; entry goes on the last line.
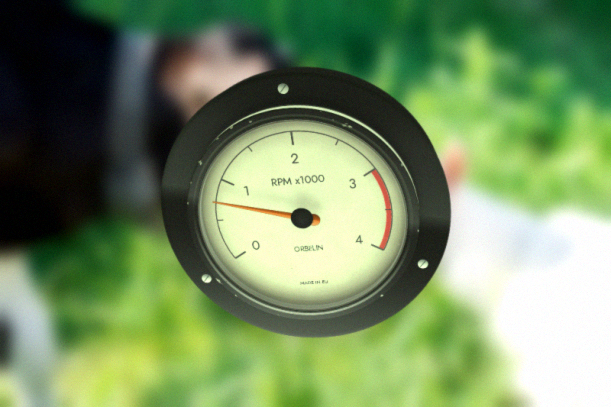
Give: **750** rpm
